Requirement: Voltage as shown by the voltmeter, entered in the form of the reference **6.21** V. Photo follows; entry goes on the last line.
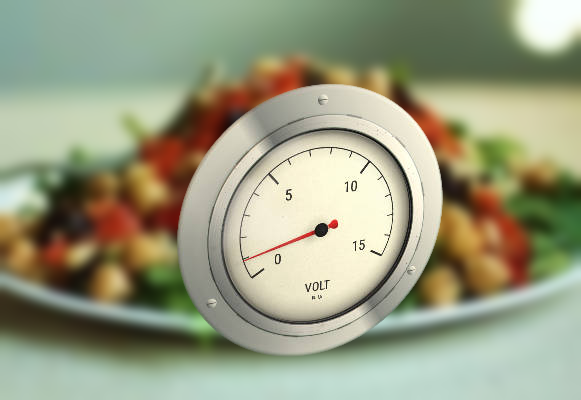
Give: **1** V
